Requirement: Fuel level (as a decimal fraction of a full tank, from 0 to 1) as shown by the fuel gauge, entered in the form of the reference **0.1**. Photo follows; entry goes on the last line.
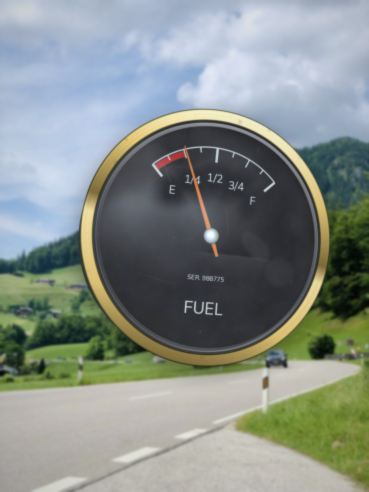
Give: **0.25**
